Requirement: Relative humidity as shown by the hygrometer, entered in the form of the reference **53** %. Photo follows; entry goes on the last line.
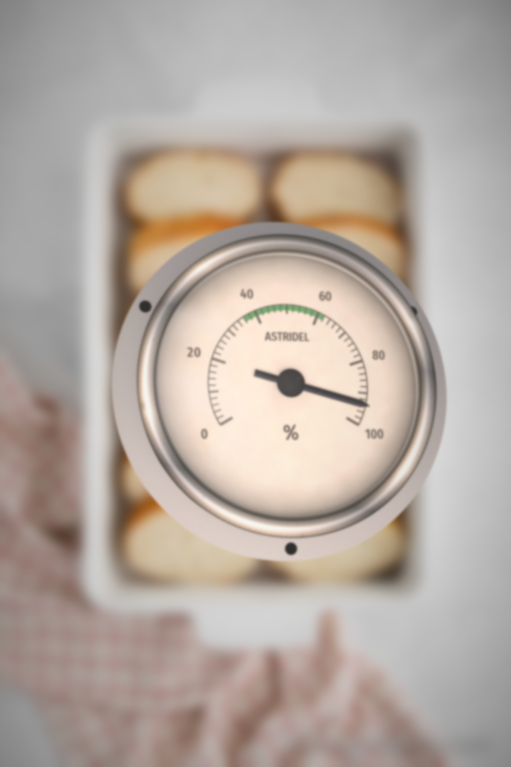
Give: **94** %
